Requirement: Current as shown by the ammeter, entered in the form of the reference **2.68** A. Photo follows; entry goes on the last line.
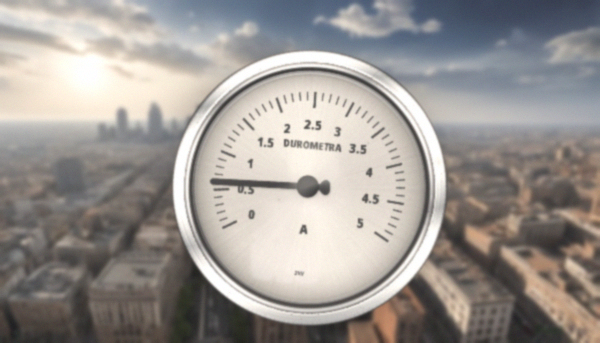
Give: **0.6** A
